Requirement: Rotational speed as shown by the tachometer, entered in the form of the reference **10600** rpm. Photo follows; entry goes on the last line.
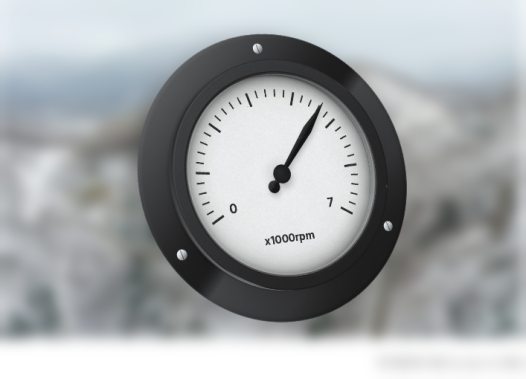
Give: **4600** rpm
